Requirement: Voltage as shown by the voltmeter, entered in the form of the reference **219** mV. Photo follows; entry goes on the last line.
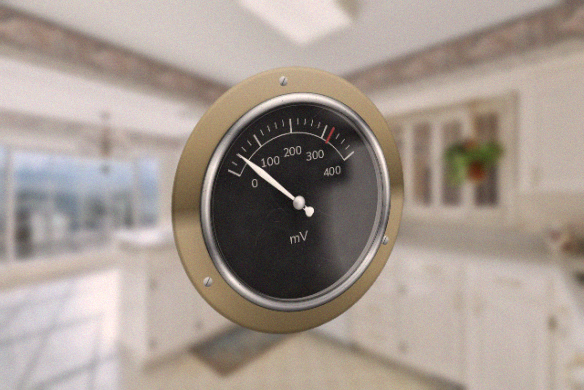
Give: **40** mV
